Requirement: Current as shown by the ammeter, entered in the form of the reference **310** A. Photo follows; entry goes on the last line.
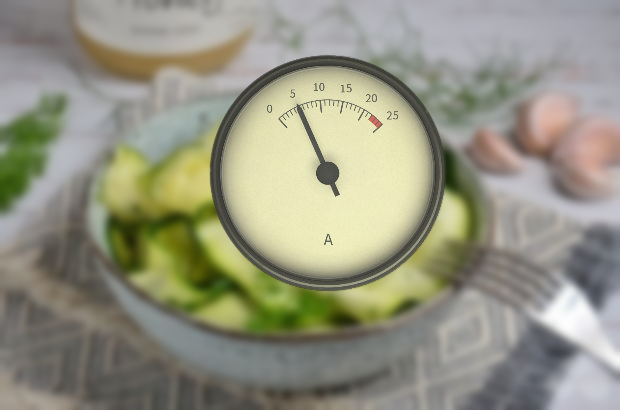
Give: **5** A
